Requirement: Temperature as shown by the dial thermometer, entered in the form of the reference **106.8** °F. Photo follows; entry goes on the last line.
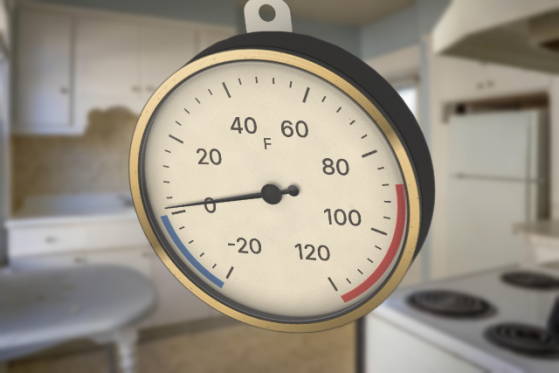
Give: **2** °F
